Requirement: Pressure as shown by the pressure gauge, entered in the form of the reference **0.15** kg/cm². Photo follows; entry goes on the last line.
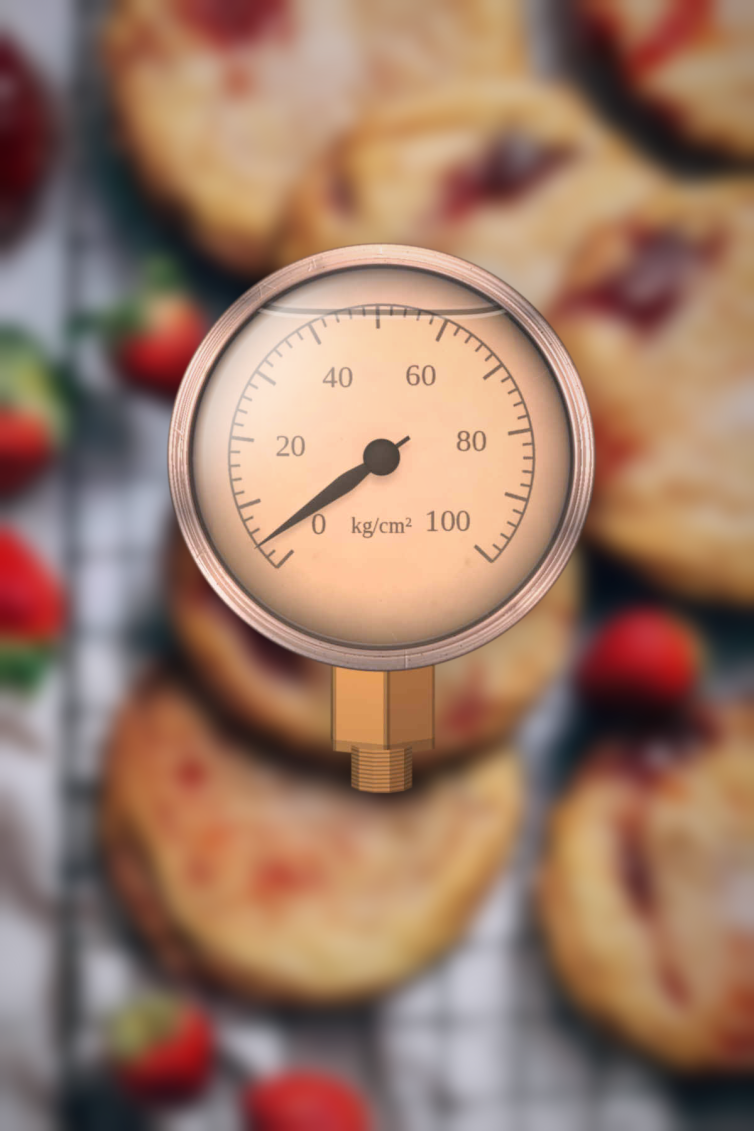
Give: **4** kg/cm²
